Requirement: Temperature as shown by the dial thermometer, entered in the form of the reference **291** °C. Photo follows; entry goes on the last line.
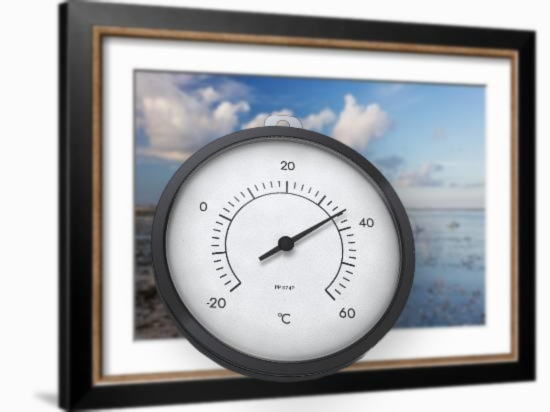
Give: **36** °C
